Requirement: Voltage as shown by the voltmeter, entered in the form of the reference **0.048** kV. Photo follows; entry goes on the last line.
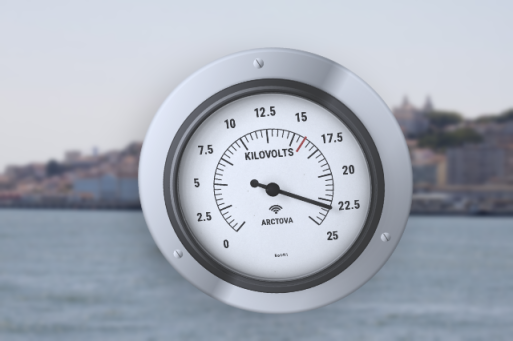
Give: **23** kV
